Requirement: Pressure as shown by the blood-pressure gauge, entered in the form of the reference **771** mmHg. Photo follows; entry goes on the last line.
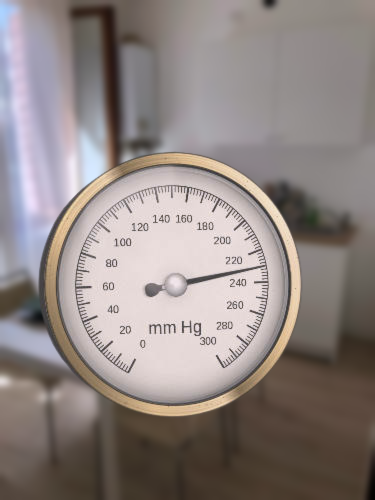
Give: **230** mmHg
